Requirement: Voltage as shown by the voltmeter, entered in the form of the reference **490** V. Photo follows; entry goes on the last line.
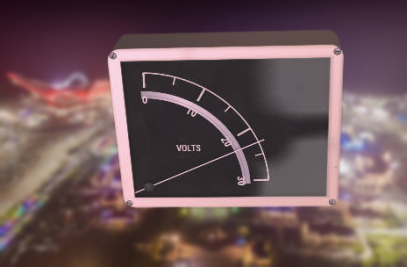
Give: **22.5** V
